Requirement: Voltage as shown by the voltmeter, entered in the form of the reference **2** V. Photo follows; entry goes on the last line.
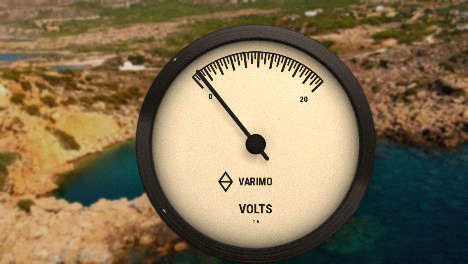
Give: **1** V
